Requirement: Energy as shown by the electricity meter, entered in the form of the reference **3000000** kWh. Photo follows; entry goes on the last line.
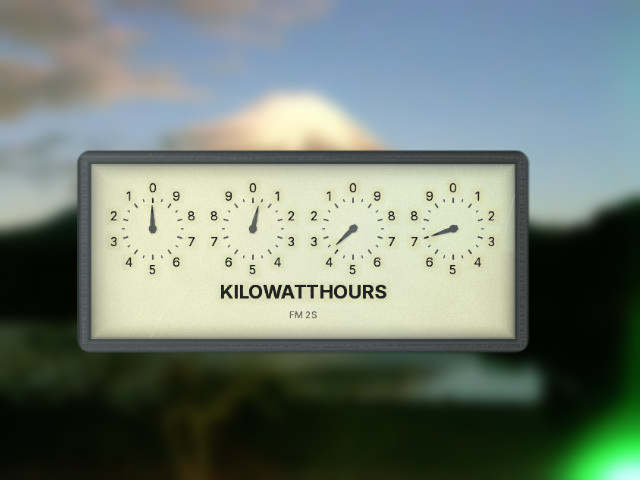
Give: **37** kWh
